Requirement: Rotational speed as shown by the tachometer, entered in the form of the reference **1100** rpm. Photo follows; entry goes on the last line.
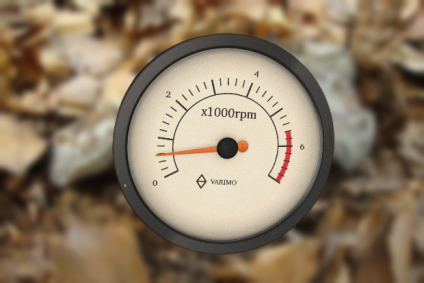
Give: **600** rpm
